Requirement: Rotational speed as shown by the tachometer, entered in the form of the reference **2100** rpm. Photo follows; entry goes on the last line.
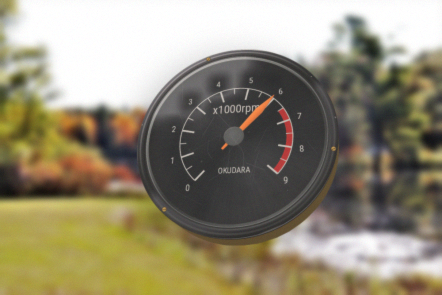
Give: **6000** rpm
